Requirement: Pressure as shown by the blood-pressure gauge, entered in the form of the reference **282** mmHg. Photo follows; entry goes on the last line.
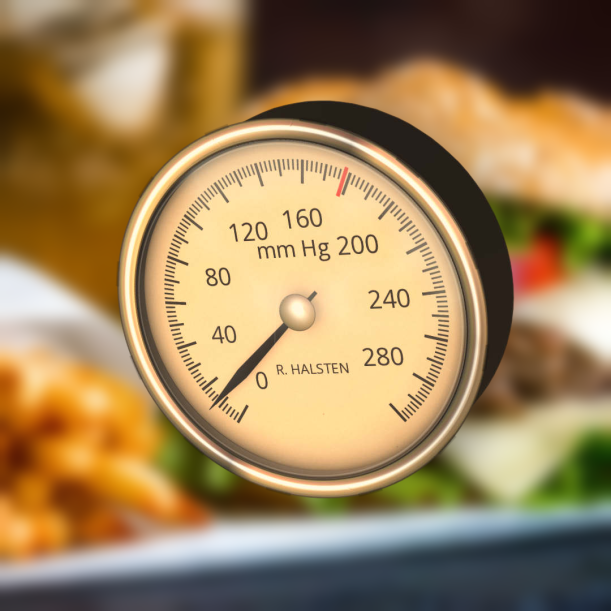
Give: **12** mmHg
